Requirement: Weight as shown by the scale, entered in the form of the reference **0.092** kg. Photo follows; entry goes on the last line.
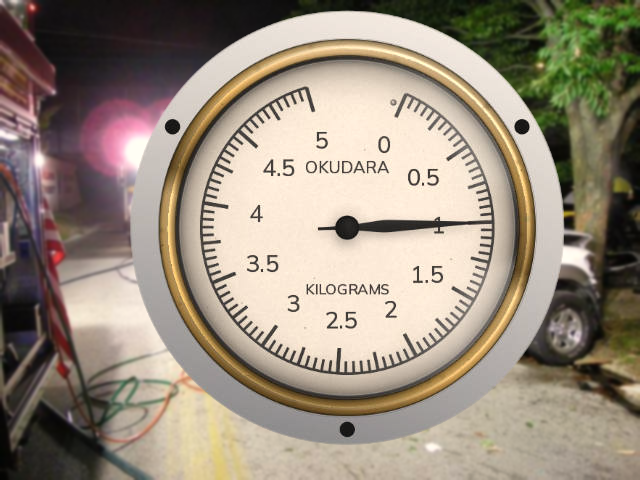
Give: **1** kg
